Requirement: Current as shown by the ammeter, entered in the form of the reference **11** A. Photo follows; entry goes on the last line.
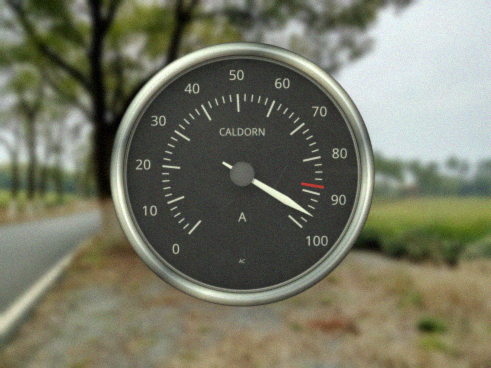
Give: **96** A
